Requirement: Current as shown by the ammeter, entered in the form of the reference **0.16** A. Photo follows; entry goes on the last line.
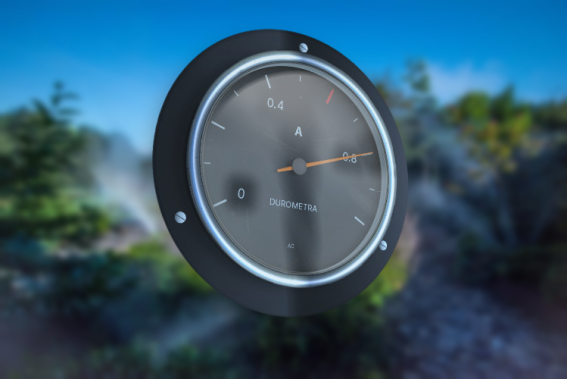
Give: **0.8** A
